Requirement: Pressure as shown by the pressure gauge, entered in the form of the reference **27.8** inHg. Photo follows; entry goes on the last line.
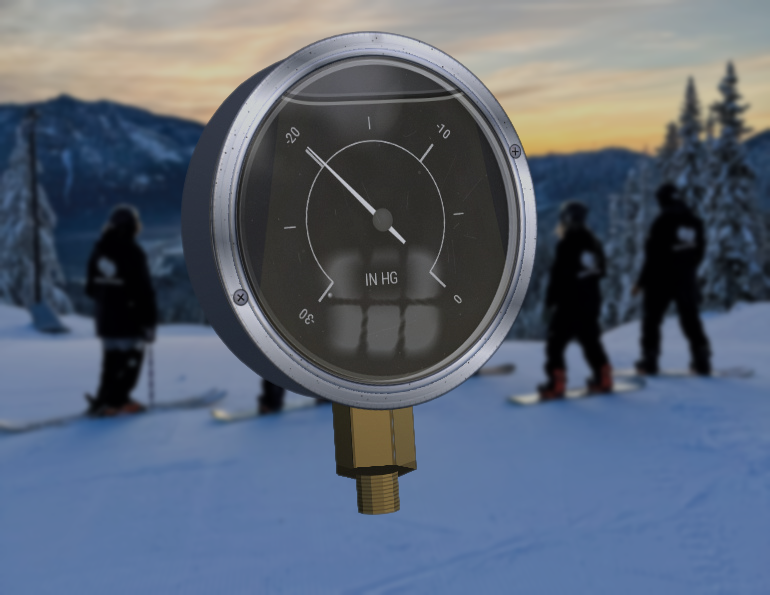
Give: **-20** inHg
